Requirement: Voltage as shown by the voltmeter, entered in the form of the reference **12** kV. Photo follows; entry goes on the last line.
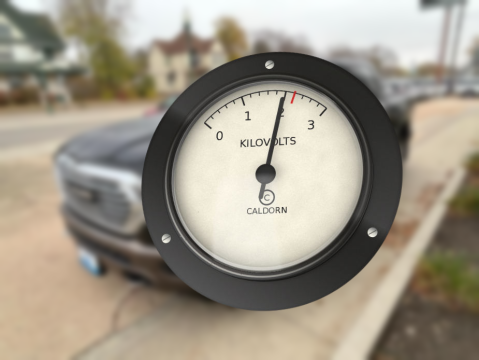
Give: **2** kV
